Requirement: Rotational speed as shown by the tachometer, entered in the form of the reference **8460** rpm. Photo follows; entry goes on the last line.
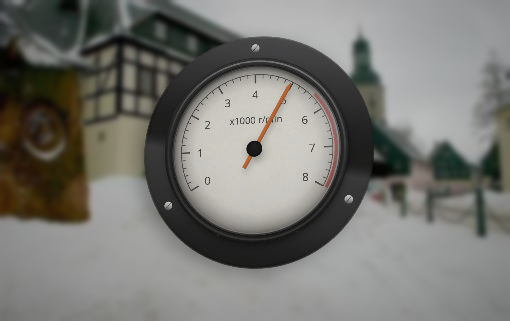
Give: **5000** rpm
